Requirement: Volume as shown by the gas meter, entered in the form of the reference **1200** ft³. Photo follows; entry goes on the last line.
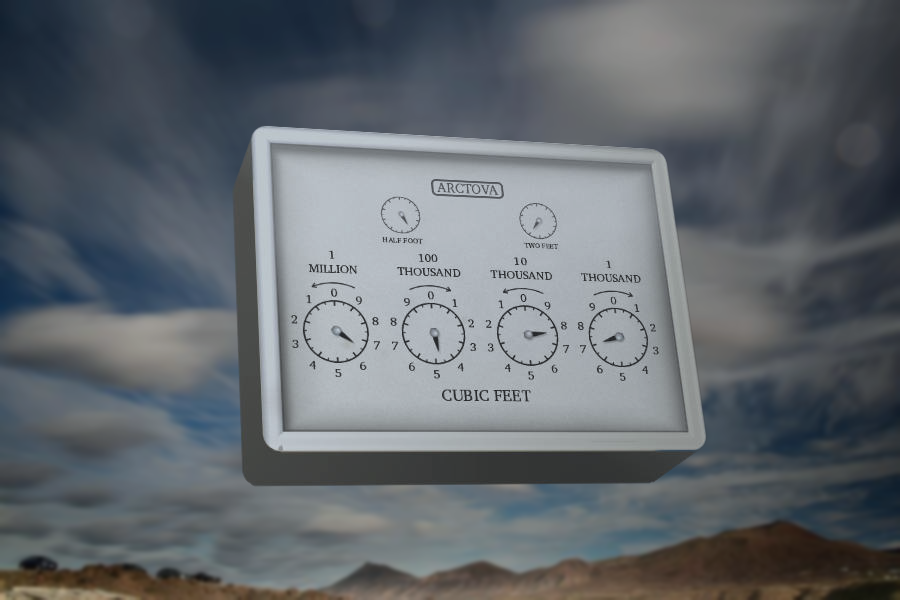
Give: **647700** ft³
